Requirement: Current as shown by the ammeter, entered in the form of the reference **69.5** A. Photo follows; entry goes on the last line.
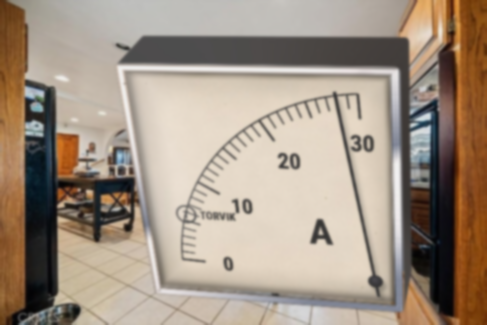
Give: **28** A
